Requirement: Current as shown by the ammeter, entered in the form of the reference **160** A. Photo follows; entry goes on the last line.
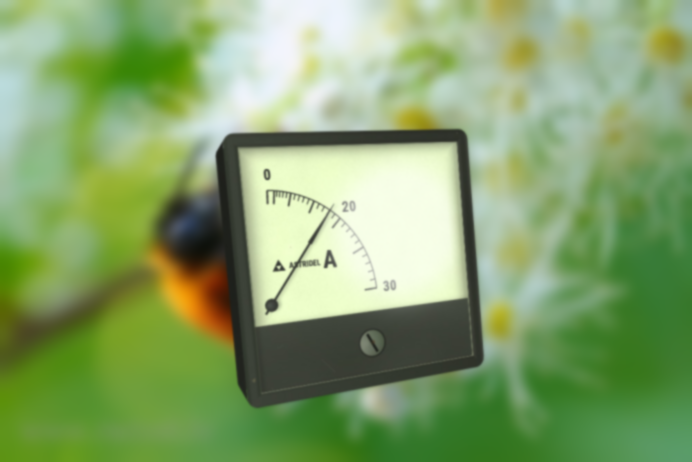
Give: **18** A
